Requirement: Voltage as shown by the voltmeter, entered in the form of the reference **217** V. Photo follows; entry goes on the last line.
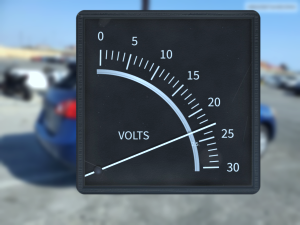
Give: **23** V
